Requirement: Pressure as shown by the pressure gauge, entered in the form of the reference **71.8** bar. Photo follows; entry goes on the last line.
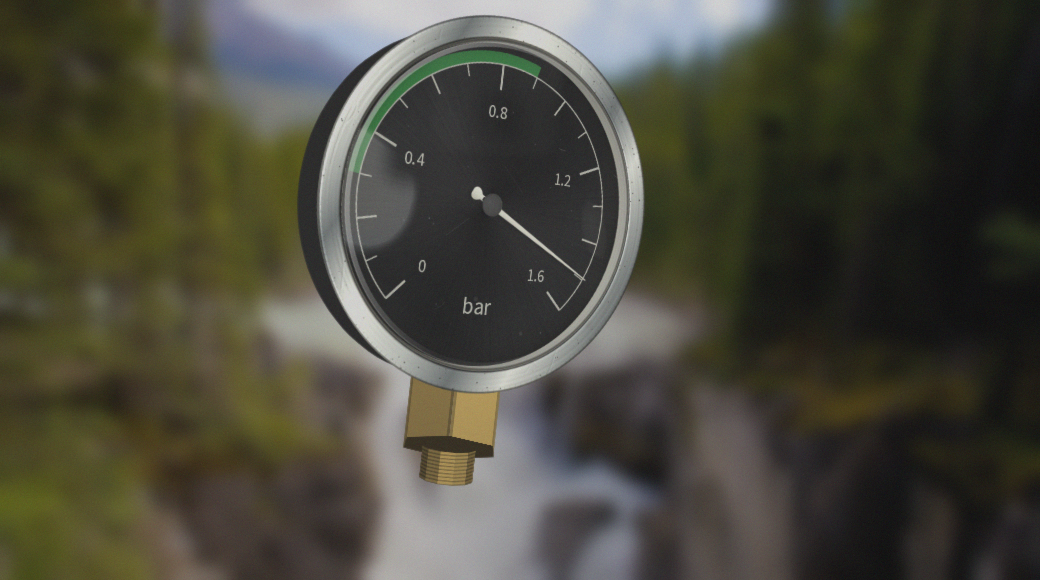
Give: **1.5** bar
